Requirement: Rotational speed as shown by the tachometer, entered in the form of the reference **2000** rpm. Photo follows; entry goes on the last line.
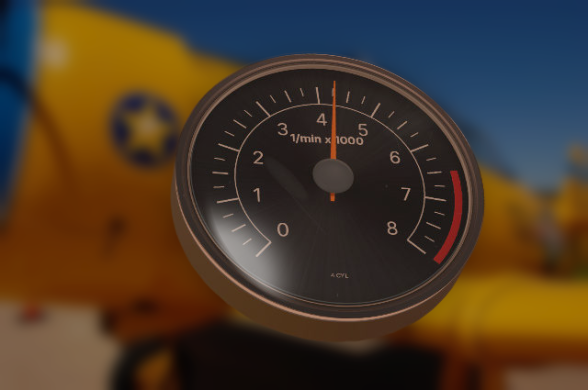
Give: **4250** rpm
